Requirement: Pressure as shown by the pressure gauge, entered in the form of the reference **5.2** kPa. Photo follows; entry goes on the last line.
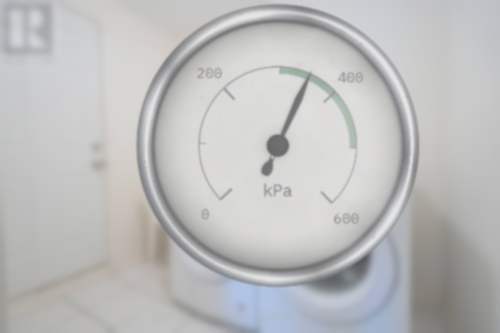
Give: **350** kPa
